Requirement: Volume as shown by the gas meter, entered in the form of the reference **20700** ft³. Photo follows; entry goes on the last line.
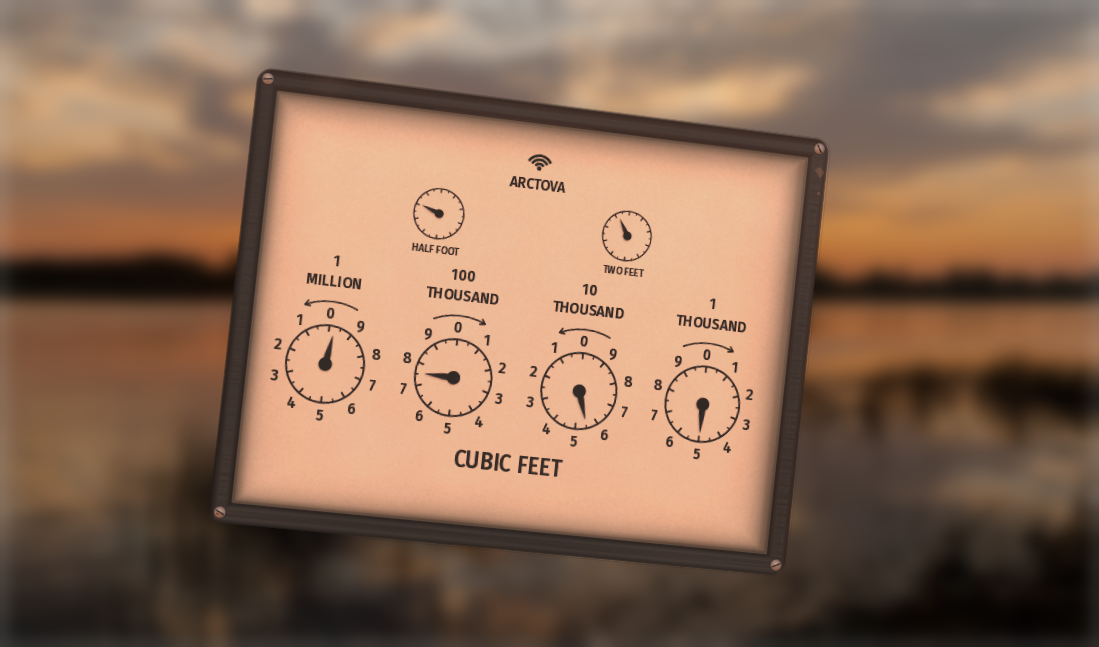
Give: **975500** ft³
